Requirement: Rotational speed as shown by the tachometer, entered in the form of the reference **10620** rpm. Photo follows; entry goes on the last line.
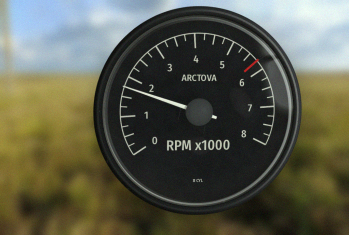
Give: **1750** rpm
